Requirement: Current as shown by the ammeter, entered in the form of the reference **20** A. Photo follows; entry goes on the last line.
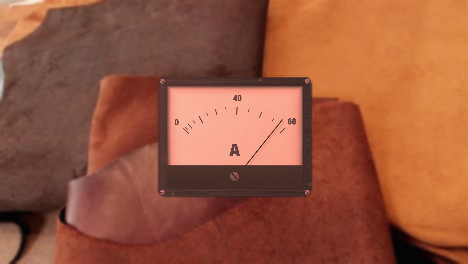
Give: **57.5** A
